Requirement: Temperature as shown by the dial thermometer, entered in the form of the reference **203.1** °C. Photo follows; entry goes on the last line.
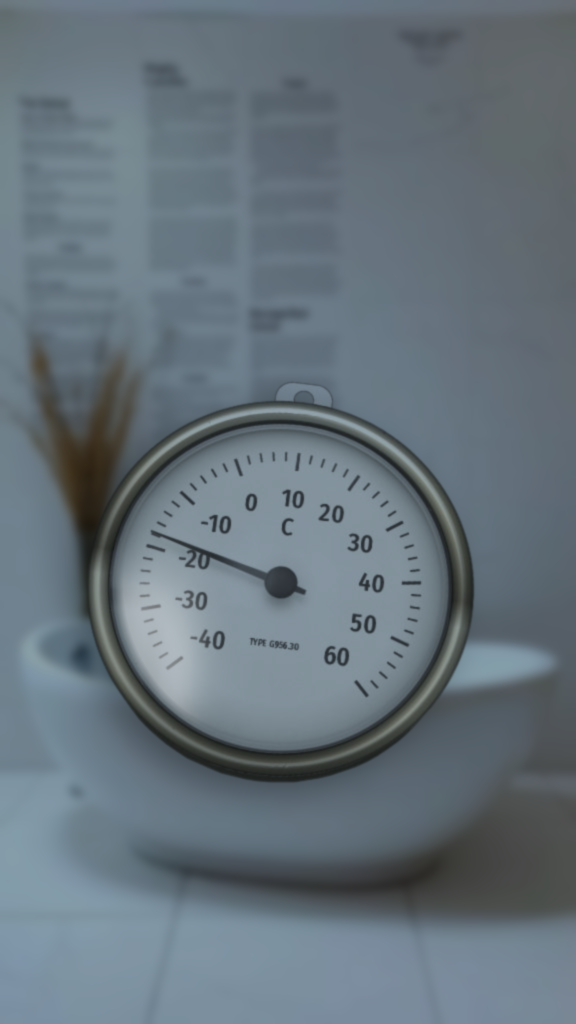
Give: **-18** °C
